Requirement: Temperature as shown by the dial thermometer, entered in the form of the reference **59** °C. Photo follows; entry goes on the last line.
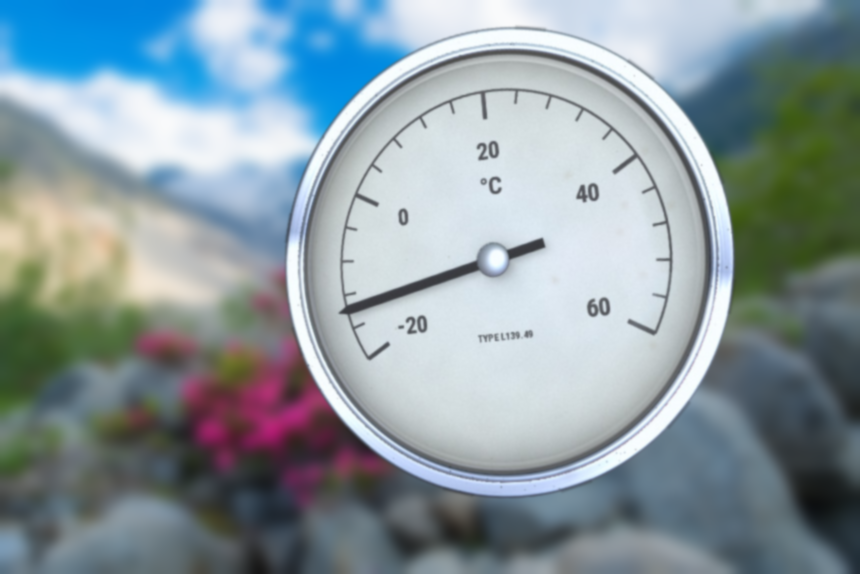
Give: **-14** °C
